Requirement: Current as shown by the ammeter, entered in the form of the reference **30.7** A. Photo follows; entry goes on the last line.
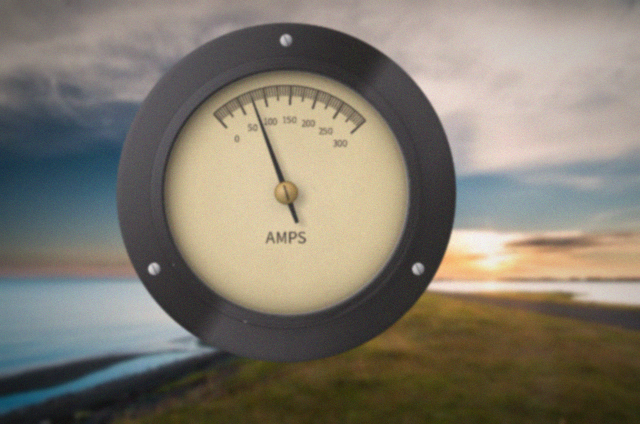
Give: **75** A
